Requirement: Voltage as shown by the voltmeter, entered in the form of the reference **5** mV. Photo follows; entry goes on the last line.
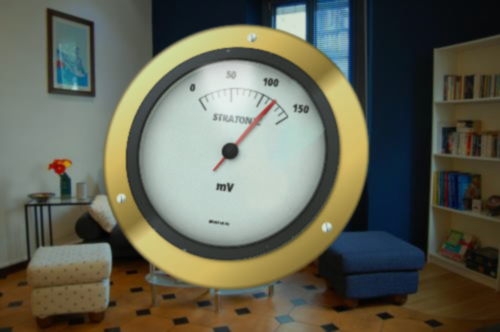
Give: **120** mV
